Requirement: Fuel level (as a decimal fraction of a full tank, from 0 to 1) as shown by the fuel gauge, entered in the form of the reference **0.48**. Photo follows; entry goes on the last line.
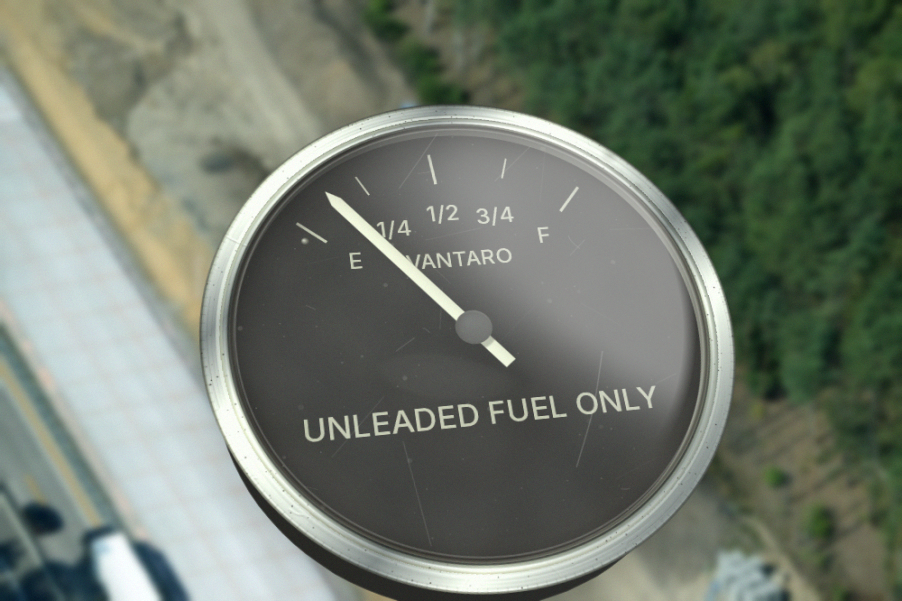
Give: **0.125**
